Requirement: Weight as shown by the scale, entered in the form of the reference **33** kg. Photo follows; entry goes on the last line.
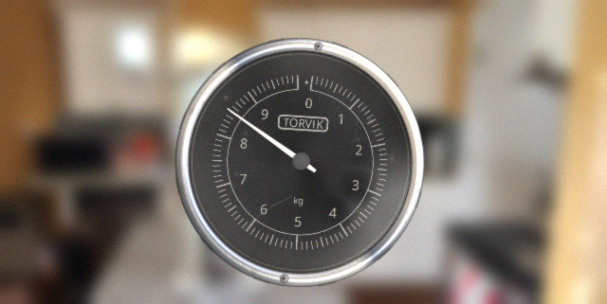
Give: **8.5** kg
